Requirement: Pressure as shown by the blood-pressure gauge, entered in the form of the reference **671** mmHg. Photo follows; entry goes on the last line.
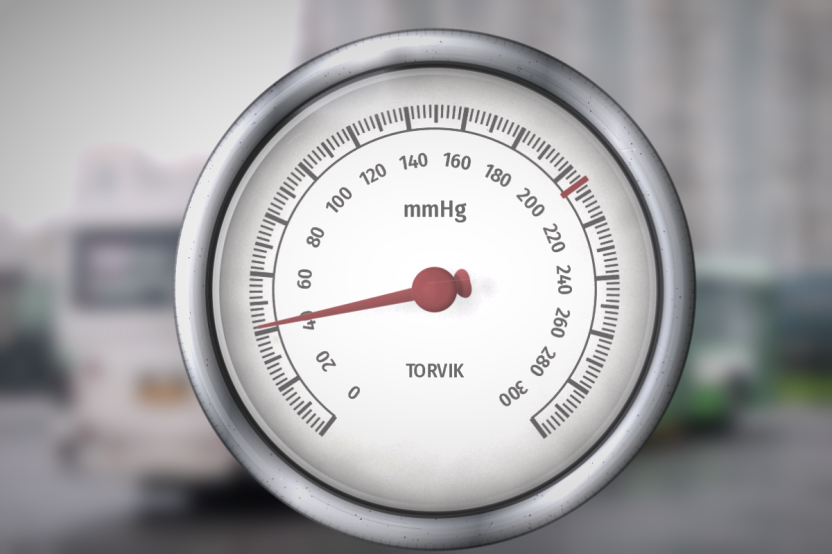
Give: **42** mmHg
